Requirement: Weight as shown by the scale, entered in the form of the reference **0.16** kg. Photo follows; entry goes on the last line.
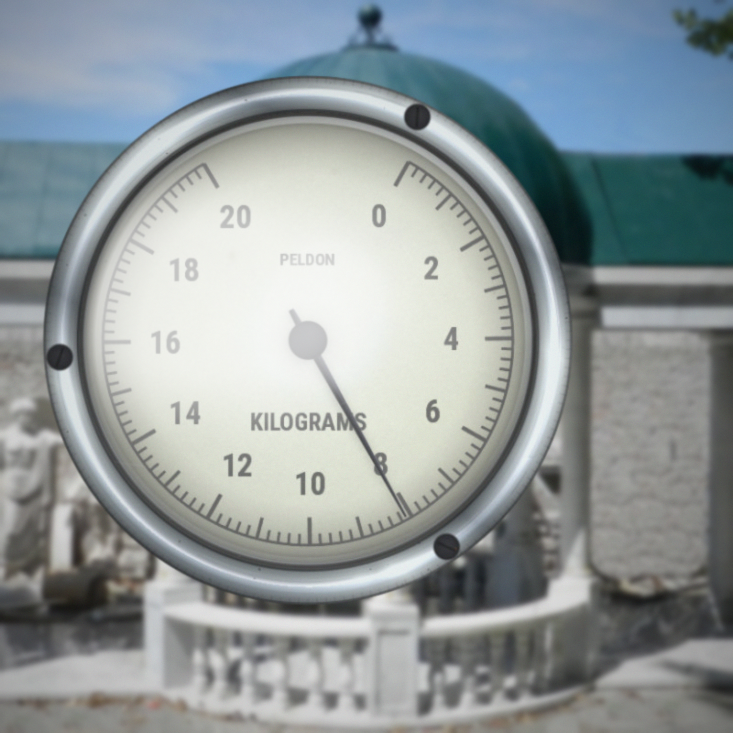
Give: **8.1** kg
